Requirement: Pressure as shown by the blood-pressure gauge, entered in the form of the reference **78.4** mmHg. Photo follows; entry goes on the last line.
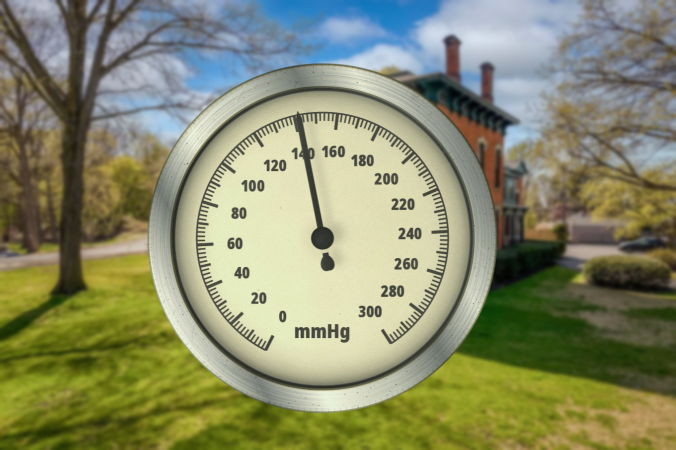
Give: **142** mmHg
